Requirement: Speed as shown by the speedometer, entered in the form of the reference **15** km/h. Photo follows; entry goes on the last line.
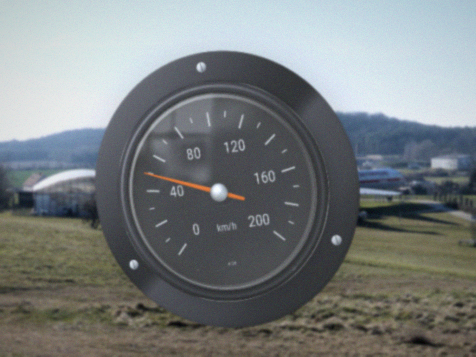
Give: **50** km/h
